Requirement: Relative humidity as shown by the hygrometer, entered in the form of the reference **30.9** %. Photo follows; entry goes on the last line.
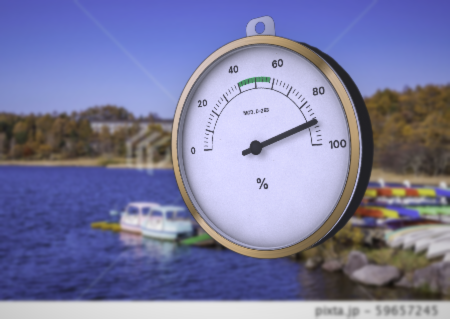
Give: **90** %
